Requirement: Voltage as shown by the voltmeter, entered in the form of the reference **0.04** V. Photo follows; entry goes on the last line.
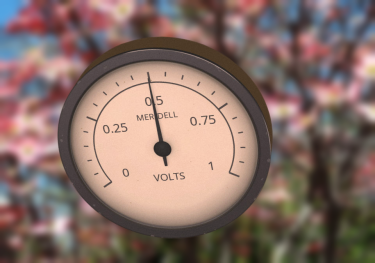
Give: **0.5** V
